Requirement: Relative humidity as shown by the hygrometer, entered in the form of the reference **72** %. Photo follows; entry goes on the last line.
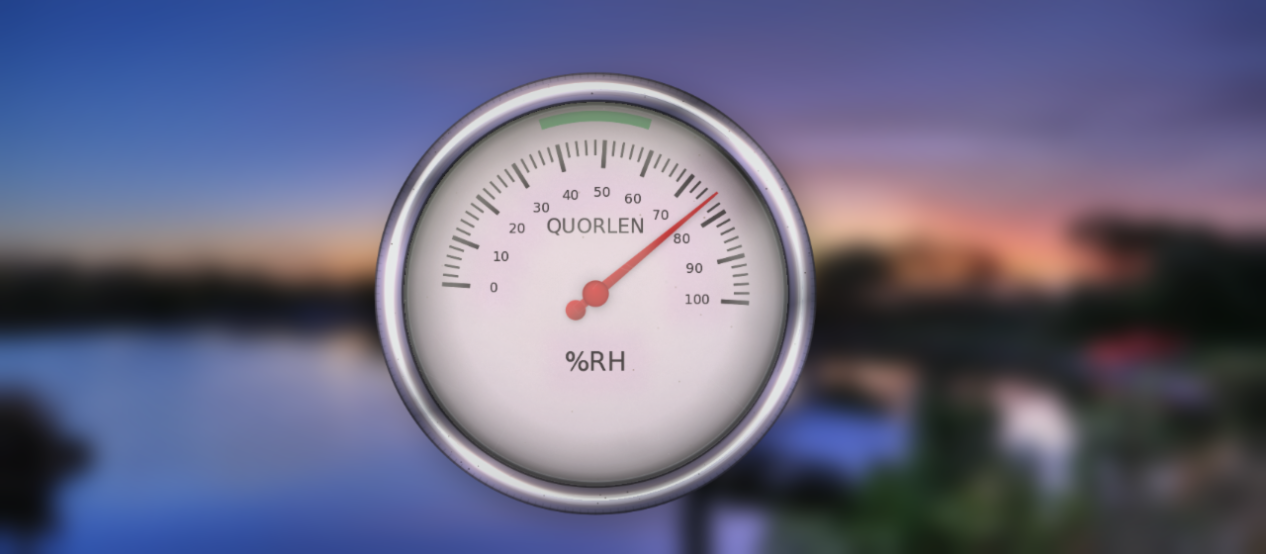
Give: **76** %
